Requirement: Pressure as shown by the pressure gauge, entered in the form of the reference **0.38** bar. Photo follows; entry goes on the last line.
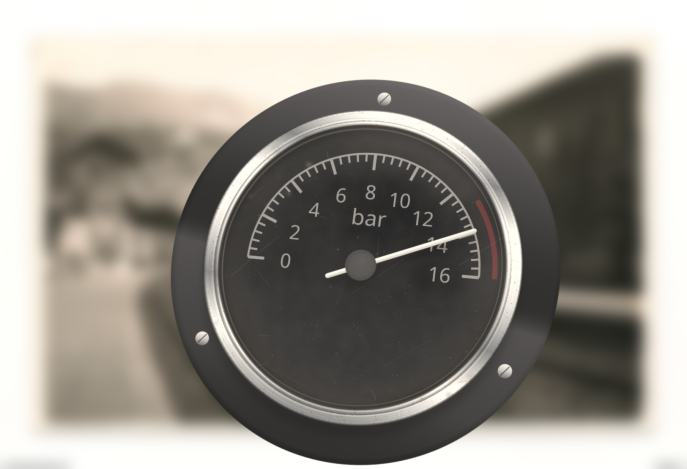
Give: **14** bar
